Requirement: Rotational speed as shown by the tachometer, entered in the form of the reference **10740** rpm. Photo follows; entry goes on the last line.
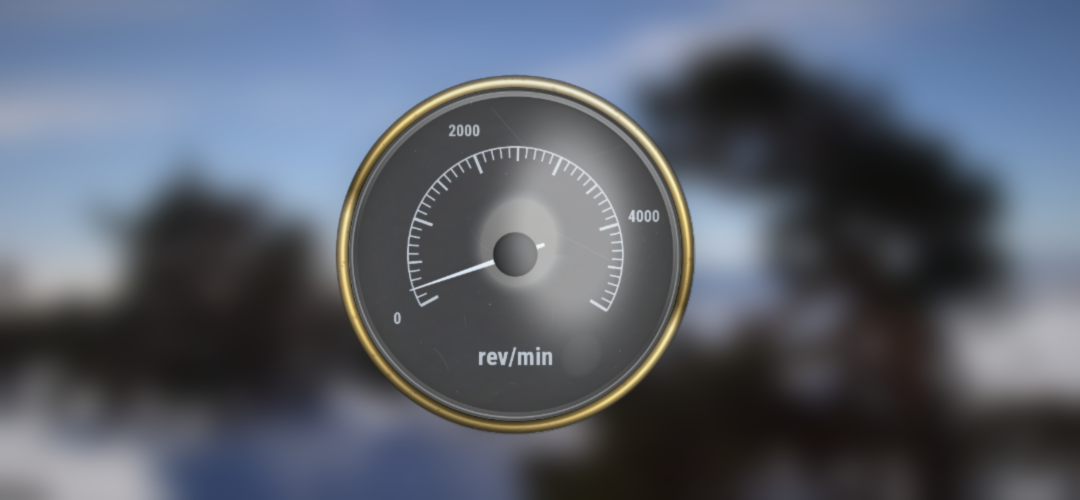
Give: **200** rpm
